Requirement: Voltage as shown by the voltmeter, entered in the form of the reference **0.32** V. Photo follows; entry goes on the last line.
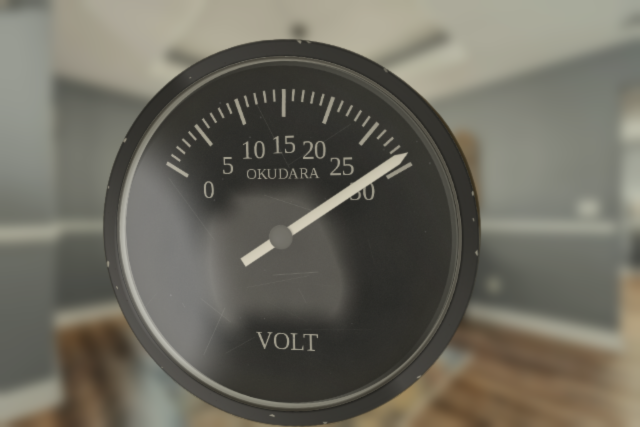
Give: **29** V
